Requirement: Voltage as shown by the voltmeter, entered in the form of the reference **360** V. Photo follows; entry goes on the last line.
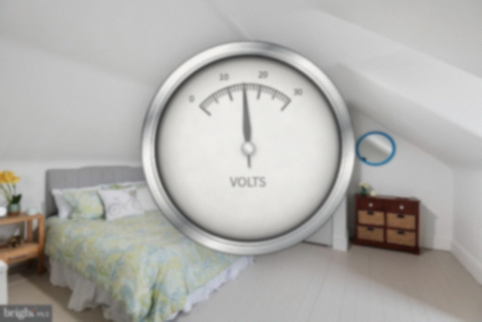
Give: **15** V
